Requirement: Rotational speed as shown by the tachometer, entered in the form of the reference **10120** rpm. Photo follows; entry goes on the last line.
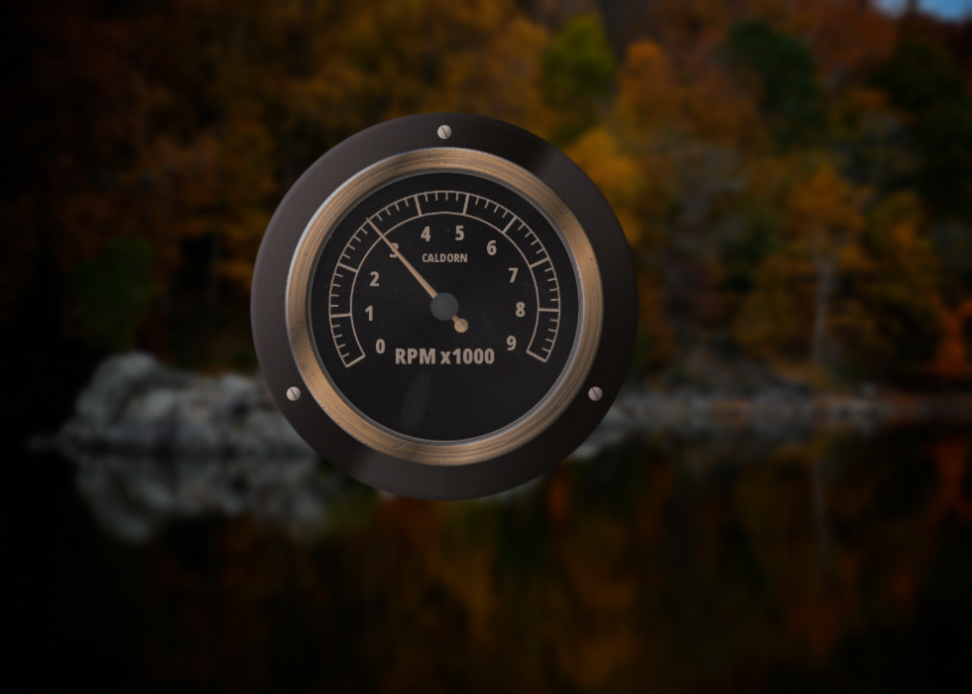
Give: **3000** rpm
